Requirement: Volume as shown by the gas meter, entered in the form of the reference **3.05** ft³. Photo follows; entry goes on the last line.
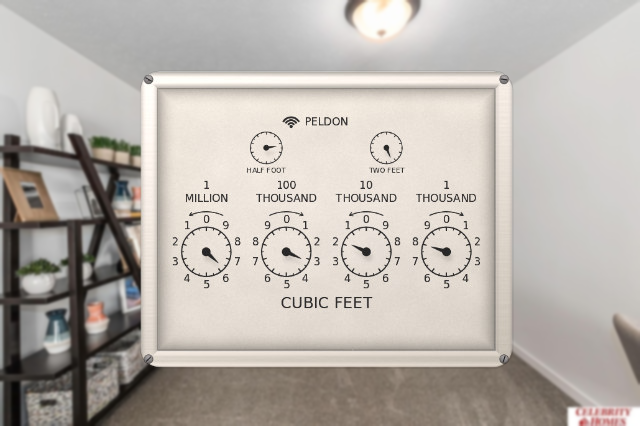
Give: **631800** ft³
